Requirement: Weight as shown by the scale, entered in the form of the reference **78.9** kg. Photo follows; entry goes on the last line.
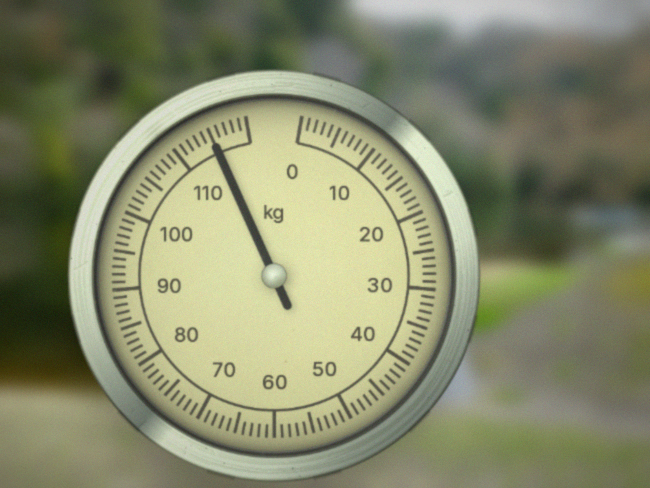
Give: **115** kg
